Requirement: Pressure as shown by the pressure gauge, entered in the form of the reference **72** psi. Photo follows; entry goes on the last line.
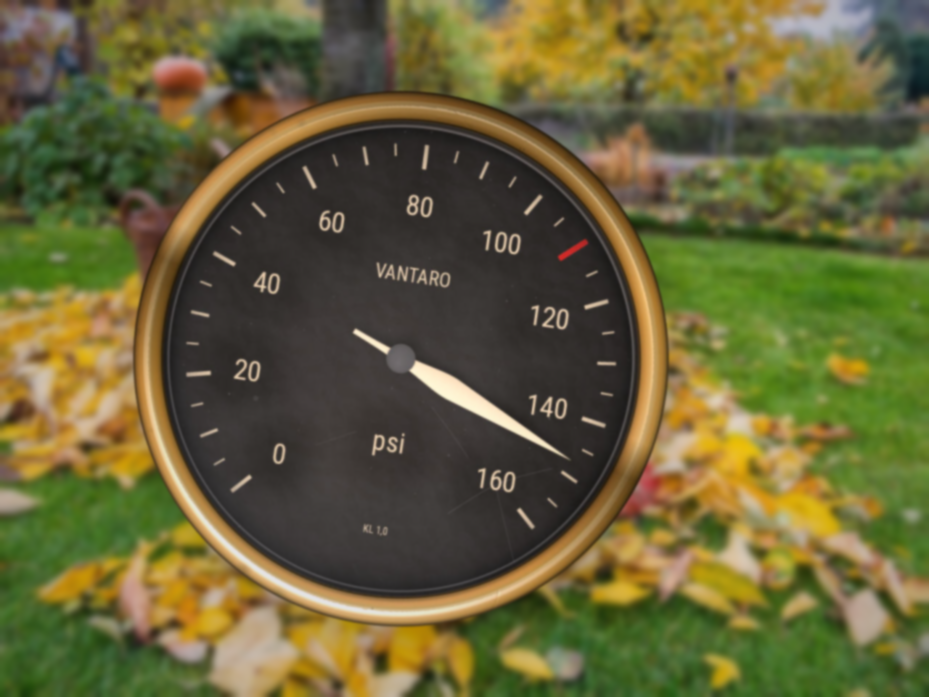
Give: **147.5** psi
